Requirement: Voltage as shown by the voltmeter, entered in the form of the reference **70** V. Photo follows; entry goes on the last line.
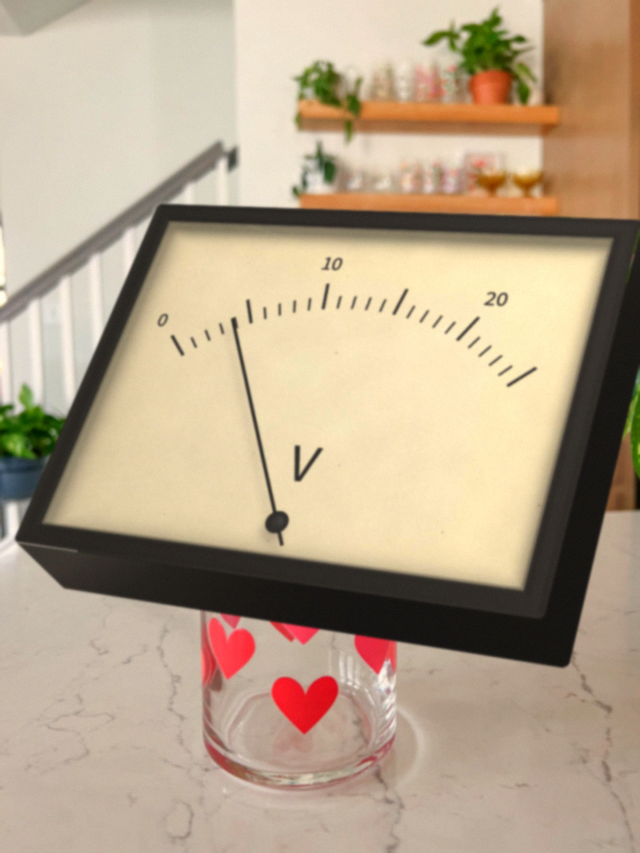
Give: **4** V
